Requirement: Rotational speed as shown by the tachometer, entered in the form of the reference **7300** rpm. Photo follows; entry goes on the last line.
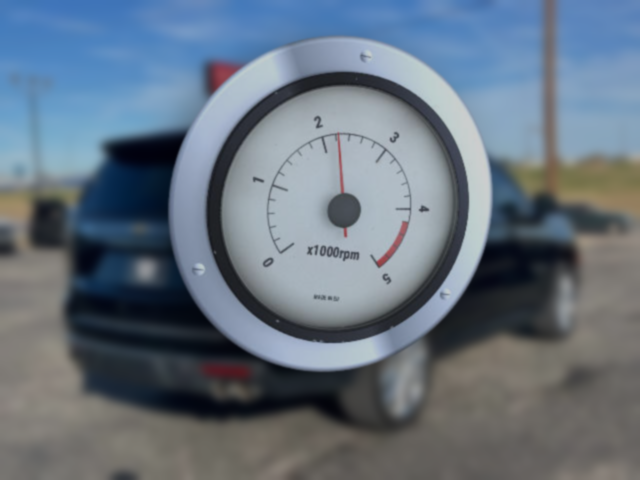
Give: **2200** rpm
